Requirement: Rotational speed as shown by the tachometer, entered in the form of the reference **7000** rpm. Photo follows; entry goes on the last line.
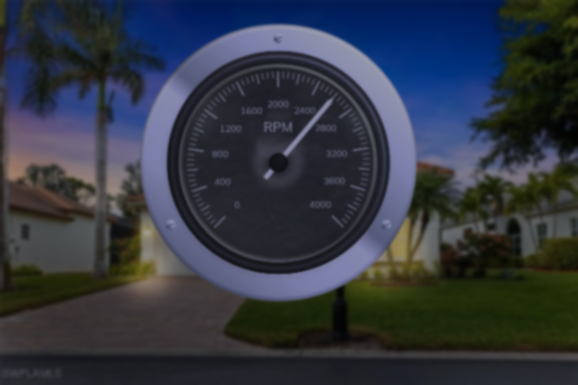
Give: **2600** rpm
